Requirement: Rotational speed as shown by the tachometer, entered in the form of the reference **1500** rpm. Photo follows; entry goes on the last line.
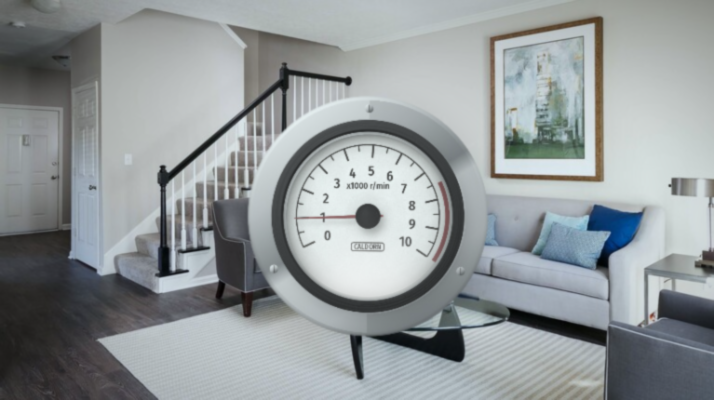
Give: **1000** rpm
